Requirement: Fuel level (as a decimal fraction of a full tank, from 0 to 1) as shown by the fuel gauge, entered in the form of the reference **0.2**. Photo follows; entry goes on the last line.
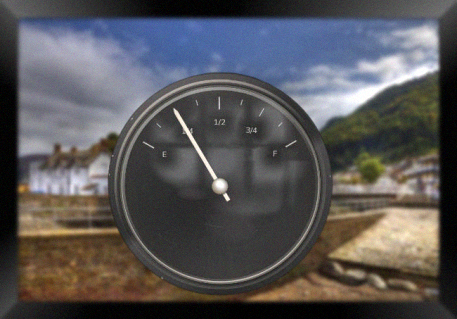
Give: **0.25**
